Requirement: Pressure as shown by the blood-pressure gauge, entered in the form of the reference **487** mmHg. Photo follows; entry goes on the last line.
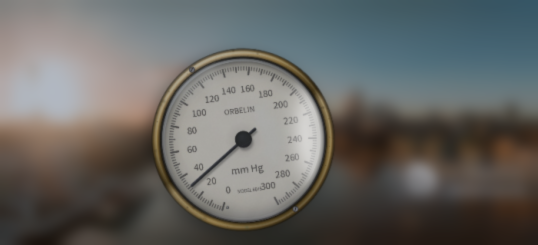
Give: **30** mmHg
